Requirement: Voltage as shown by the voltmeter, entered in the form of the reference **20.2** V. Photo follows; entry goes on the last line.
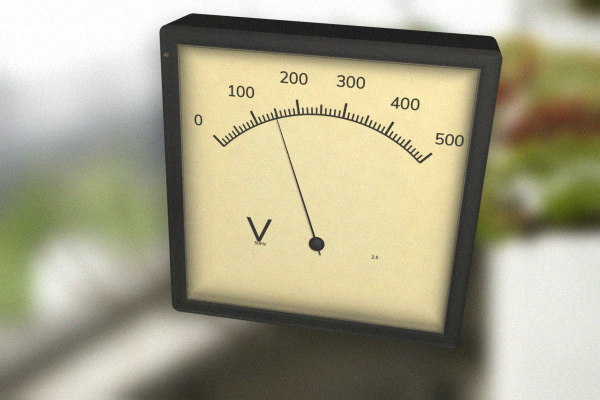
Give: **150** V
